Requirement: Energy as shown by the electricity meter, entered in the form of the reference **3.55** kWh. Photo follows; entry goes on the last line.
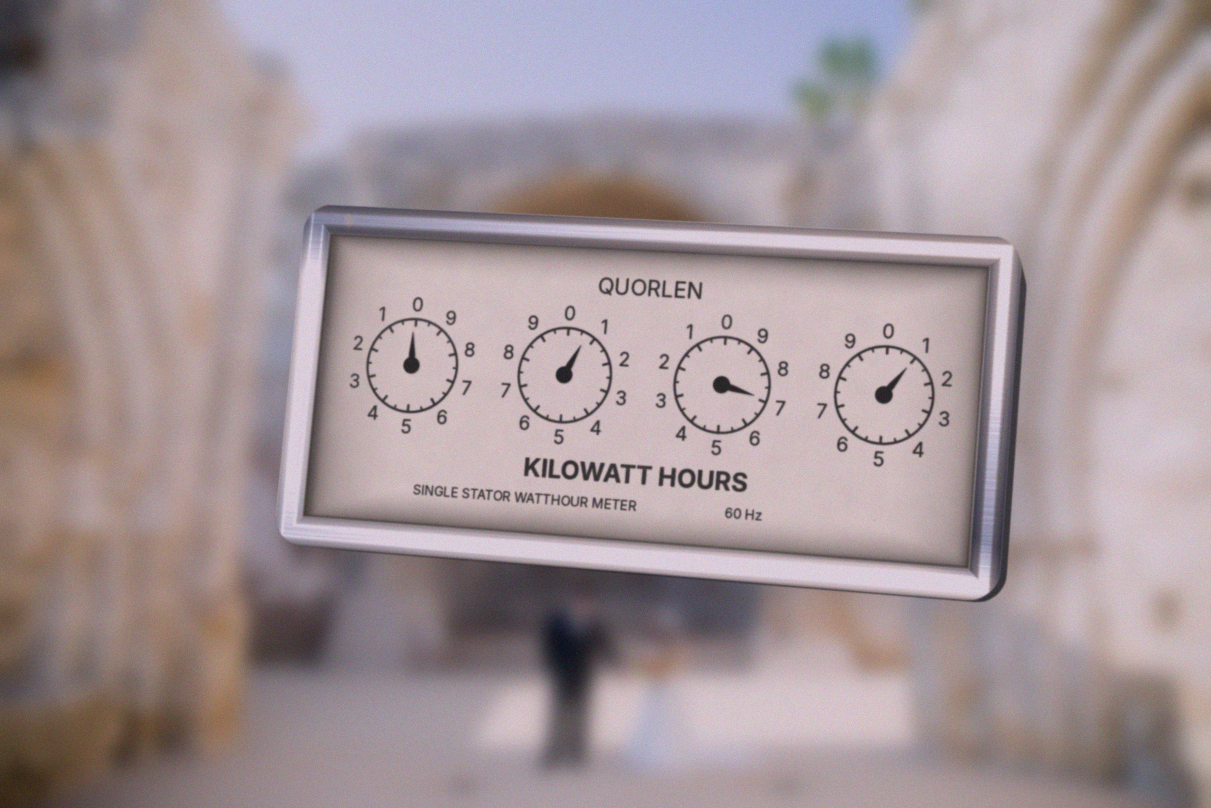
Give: **71** kWh
